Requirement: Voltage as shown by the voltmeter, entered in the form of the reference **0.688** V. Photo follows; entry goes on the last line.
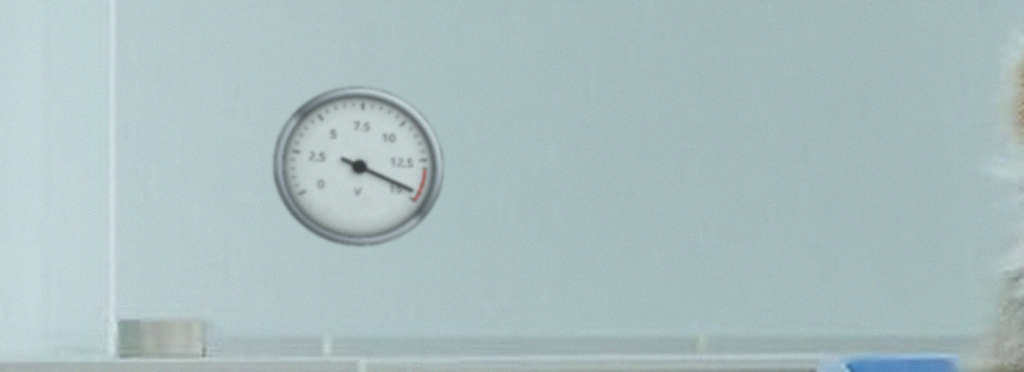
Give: **14.5** V
